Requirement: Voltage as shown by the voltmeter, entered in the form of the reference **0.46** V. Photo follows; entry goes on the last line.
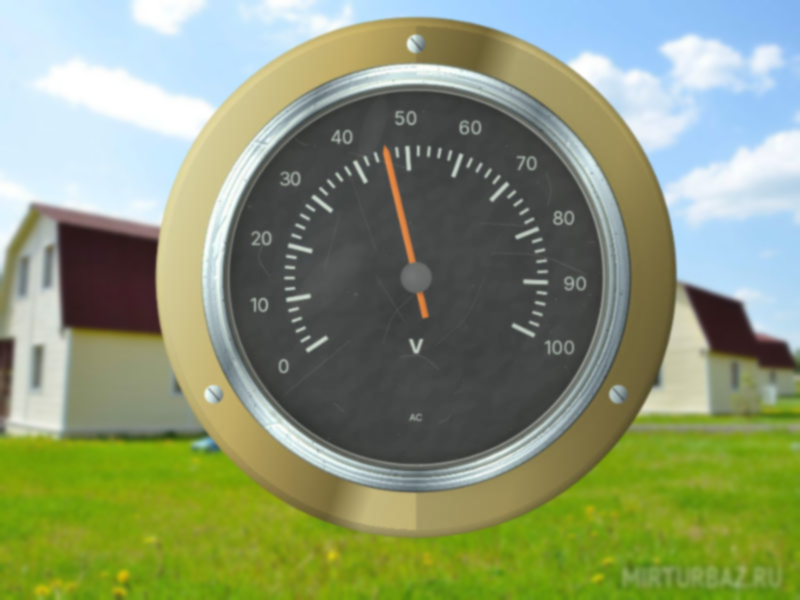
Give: **46** V
